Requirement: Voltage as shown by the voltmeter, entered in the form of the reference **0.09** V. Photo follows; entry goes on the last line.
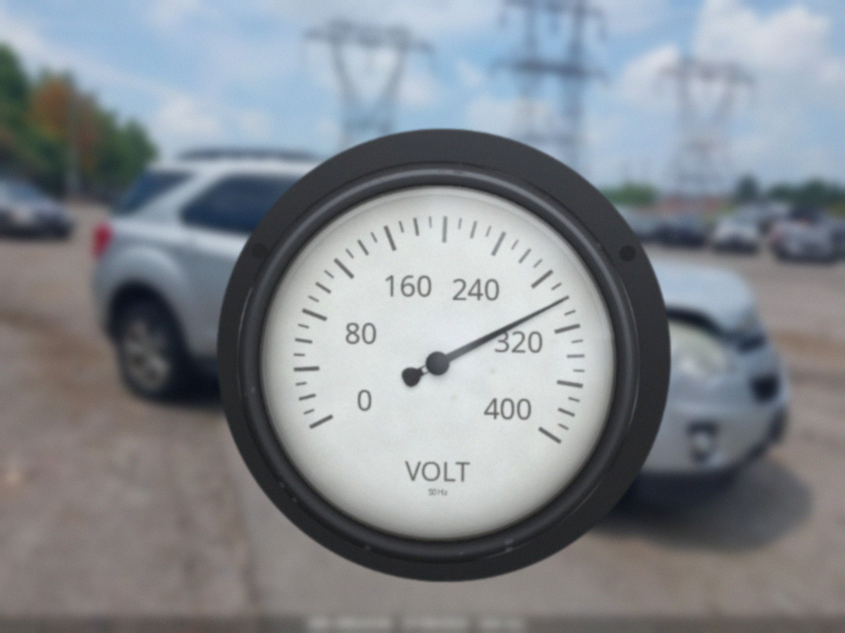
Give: **300** V
